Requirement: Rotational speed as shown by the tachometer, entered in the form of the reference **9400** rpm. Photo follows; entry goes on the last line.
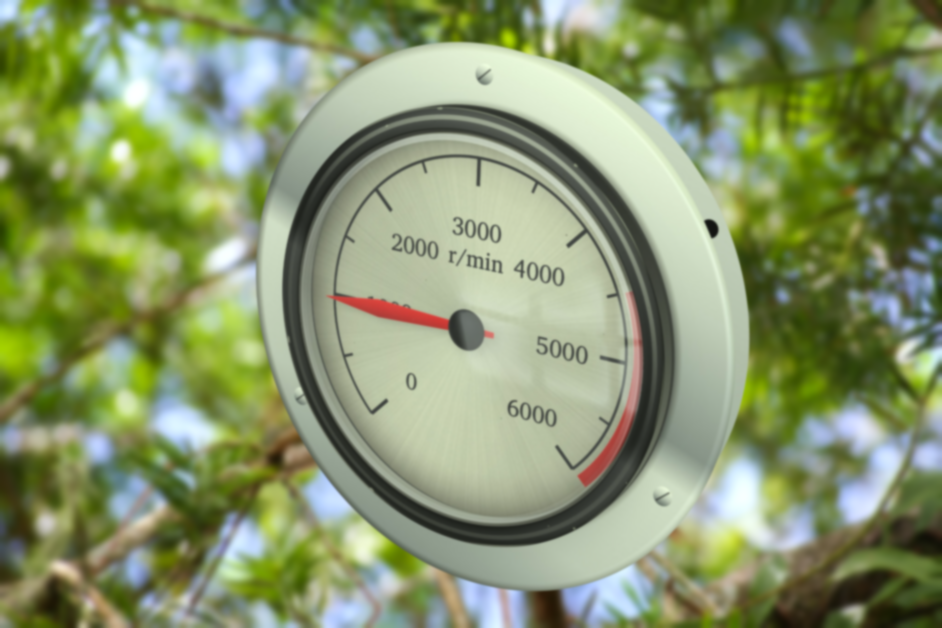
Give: **1000** rpm
